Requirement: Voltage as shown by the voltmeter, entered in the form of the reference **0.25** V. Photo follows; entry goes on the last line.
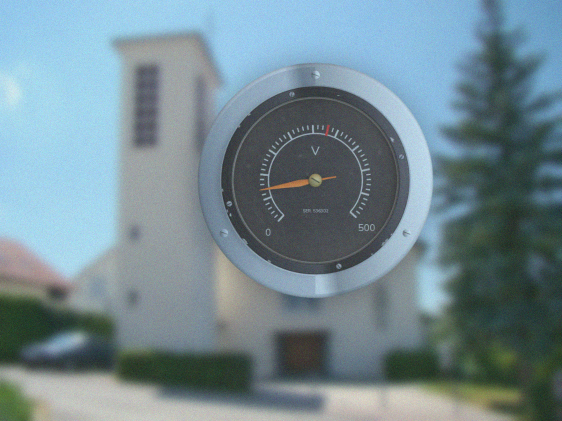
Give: **70** V
